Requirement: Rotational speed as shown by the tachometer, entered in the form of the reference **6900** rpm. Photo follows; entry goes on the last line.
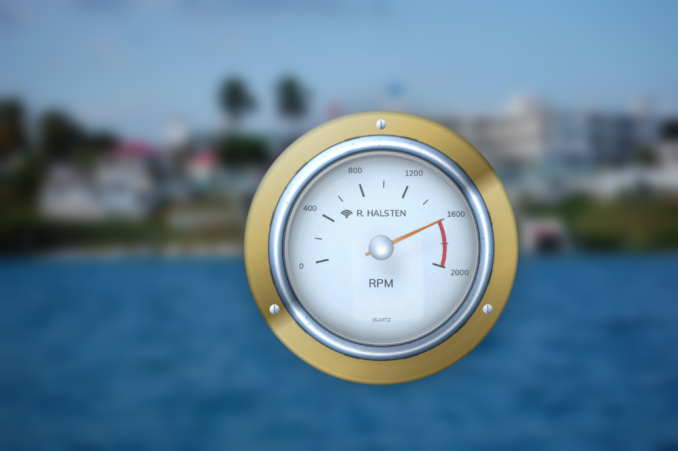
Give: **1600** rpm
